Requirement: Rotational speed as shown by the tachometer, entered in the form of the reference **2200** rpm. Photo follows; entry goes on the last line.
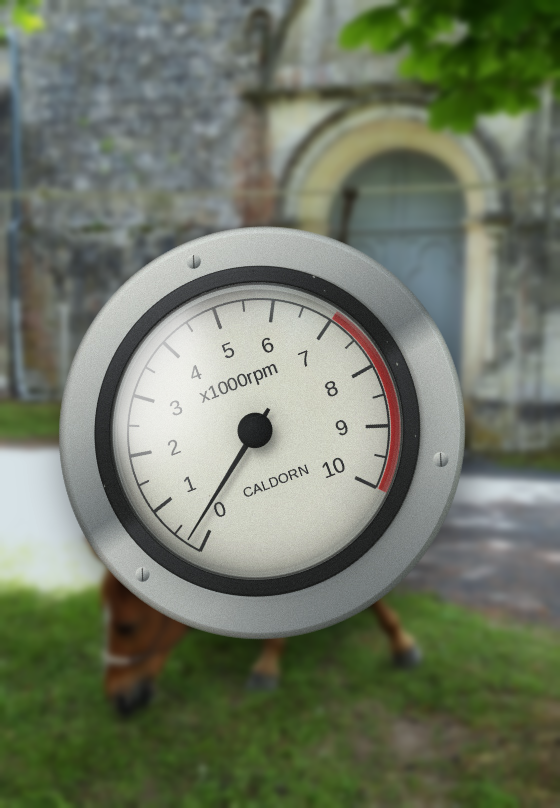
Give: **250** rpm
